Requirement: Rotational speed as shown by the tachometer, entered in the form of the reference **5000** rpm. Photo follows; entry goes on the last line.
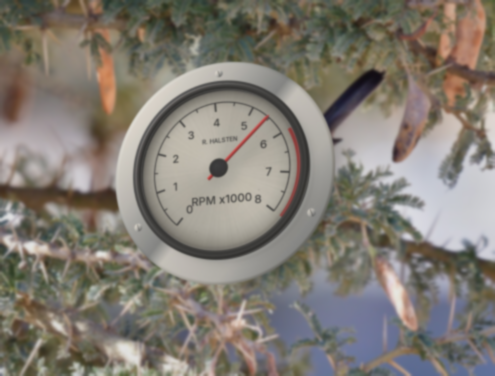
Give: **5500** rpm
